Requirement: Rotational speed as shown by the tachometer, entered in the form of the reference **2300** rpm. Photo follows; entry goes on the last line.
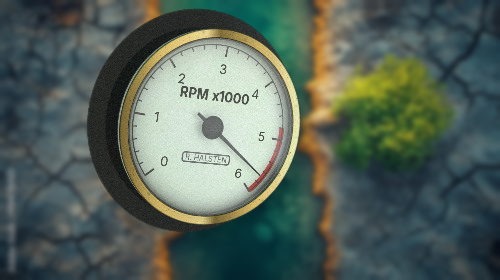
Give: **5700** rpm
